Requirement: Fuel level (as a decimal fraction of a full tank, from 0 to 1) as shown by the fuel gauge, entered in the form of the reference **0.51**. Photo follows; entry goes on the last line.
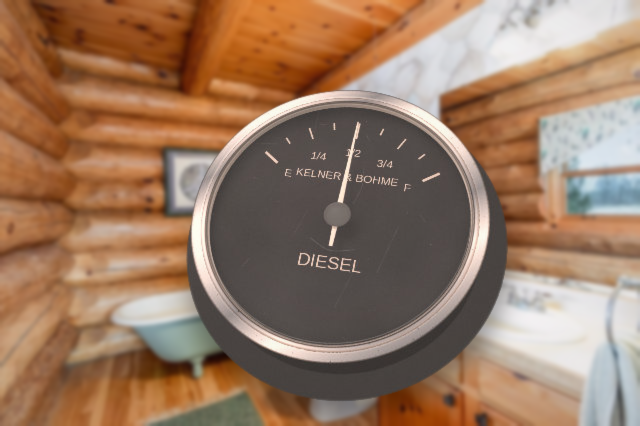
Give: **0.5**
